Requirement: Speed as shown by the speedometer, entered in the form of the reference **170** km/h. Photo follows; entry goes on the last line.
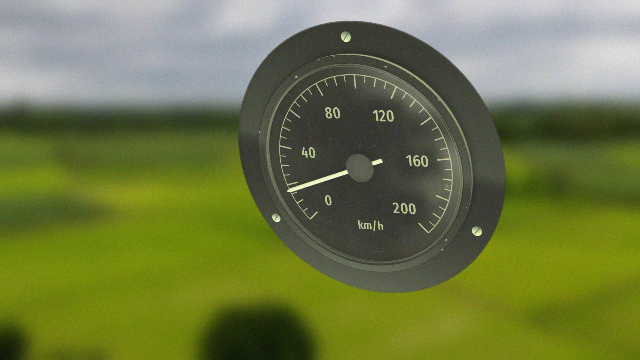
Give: **17.5** km/h
